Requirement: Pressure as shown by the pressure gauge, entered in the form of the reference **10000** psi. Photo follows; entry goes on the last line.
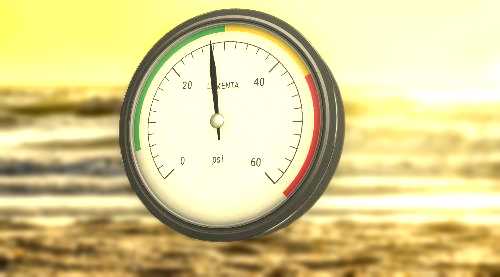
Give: **28** psi
